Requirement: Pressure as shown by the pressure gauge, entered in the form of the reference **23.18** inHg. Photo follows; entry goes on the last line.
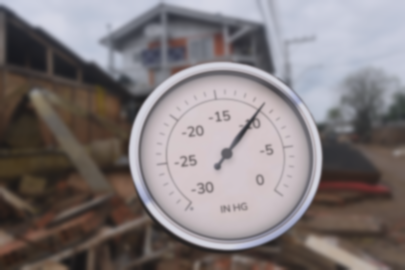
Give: **-10** inHg
